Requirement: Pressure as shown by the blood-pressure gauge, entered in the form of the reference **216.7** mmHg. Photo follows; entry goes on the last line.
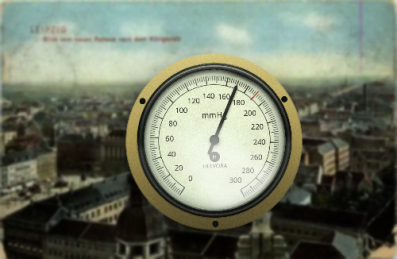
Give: **170** mmHg
